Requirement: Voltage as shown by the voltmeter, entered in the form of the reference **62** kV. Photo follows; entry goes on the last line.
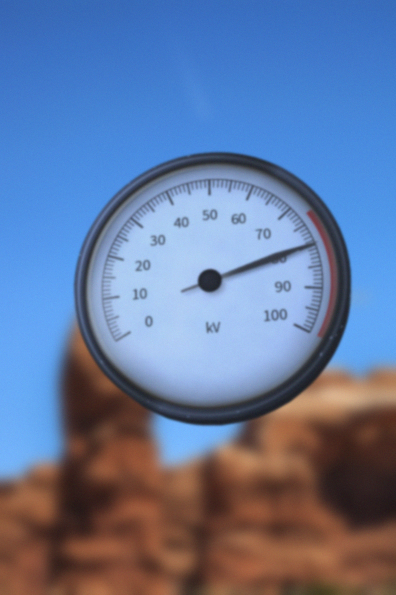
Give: **80** kV
